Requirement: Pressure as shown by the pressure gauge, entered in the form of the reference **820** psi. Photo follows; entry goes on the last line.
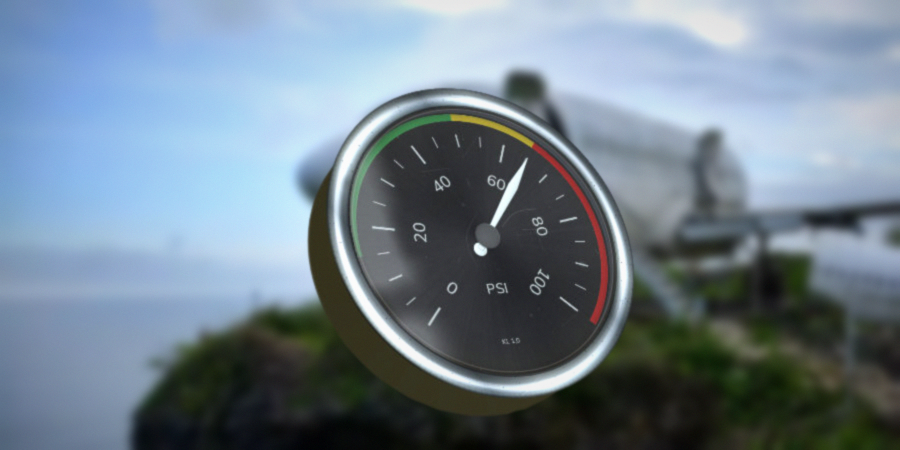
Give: **65** psi
